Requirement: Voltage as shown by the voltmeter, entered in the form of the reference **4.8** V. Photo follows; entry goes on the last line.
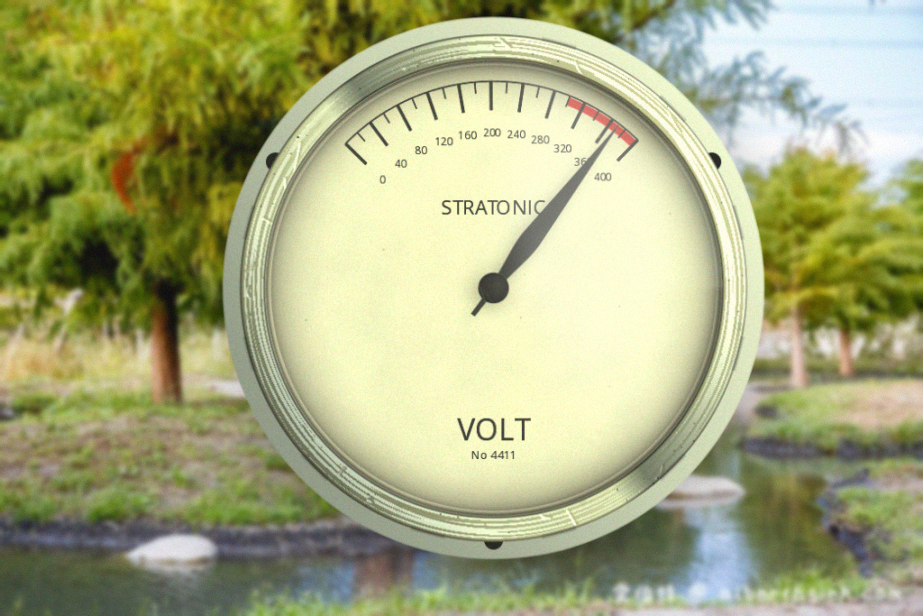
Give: **370** V
